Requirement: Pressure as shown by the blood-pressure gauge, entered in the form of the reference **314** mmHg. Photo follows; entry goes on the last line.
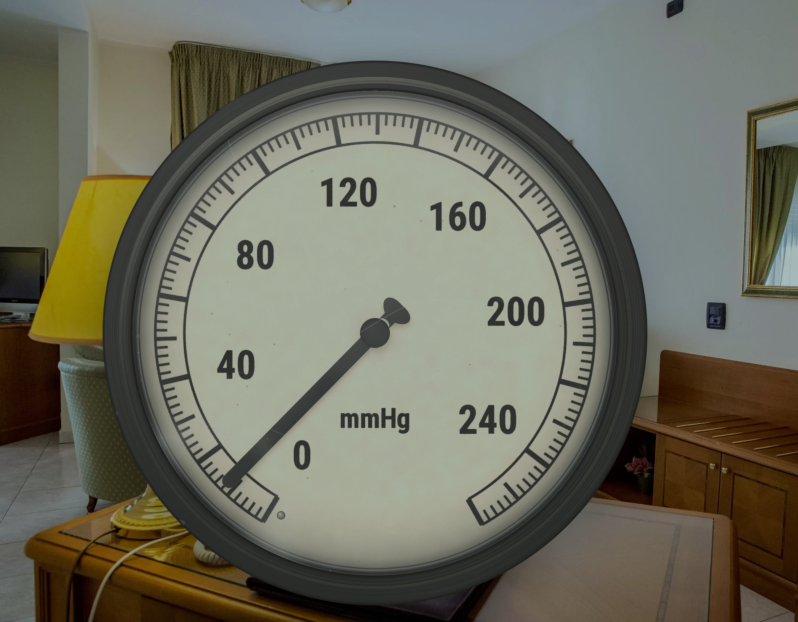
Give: **12** mmHg
